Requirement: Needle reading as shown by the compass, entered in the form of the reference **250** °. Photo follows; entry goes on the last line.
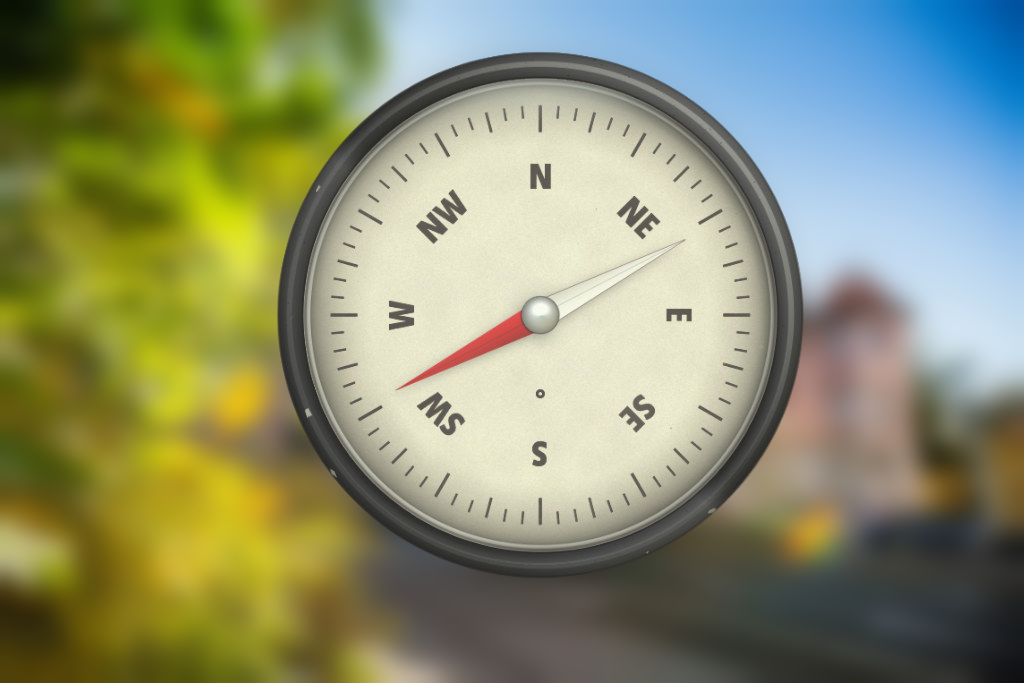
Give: **242.5** °
